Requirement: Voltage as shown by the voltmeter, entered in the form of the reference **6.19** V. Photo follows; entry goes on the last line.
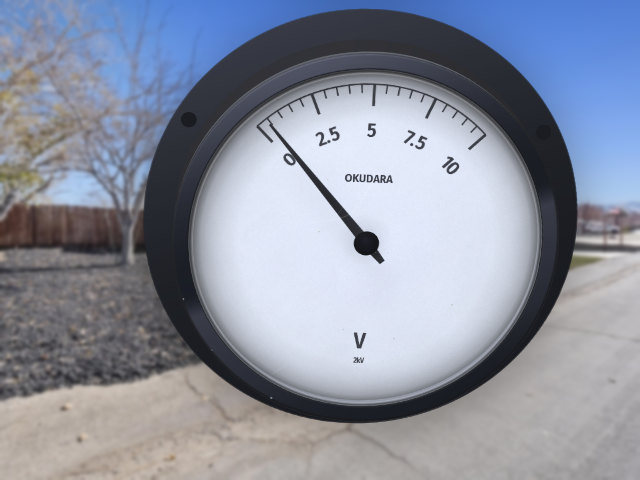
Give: **0.5** V
